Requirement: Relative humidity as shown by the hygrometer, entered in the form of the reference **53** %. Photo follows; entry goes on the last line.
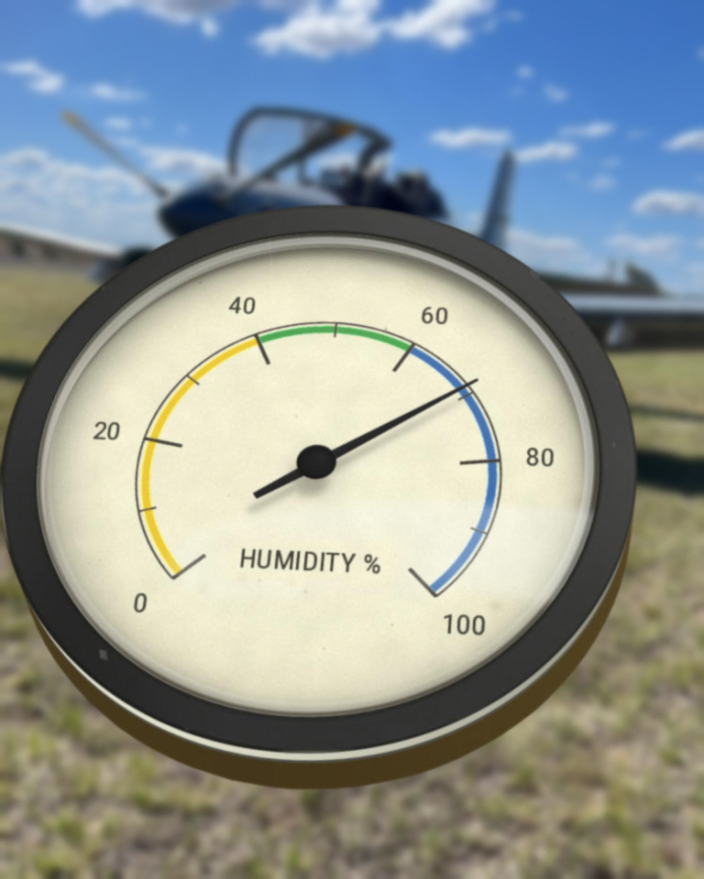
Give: **70** %
